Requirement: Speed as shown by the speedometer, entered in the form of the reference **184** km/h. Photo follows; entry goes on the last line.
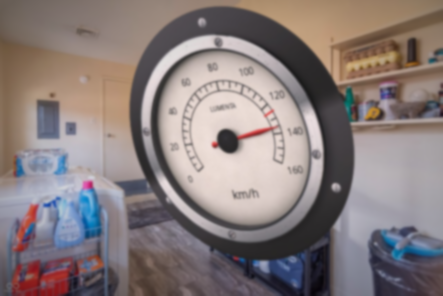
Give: **135** km/h
